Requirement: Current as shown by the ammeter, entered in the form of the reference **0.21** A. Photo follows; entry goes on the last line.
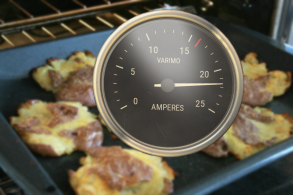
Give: **21.5** A
